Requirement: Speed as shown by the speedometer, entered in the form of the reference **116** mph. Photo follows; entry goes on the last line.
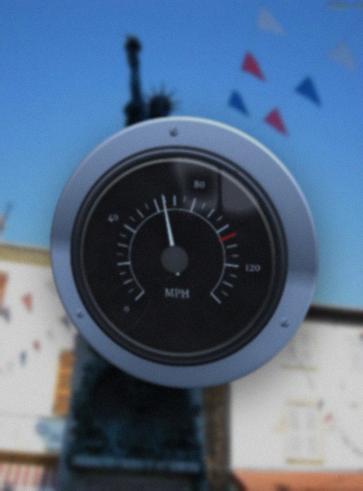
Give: **65** mph
